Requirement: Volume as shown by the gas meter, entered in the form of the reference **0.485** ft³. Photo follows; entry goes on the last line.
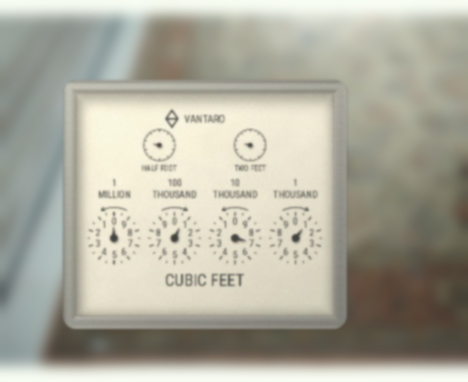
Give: **7100** ft³
